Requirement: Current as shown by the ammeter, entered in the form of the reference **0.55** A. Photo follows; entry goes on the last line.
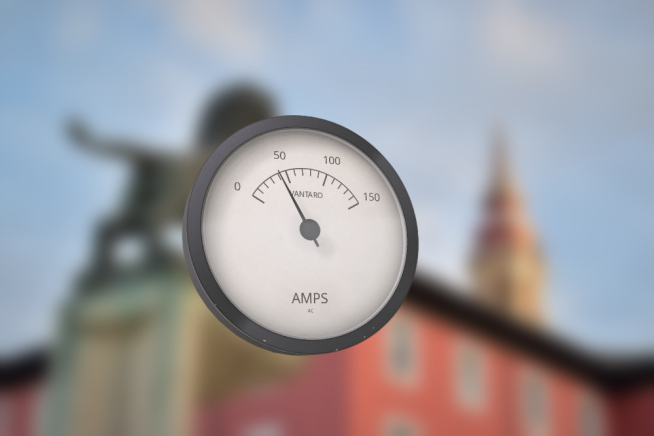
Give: **40** A
